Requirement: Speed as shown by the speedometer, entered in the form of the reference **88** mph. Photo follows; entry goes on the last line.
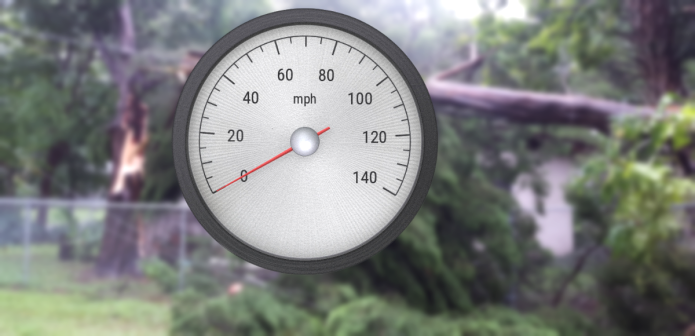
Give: **0** mph
